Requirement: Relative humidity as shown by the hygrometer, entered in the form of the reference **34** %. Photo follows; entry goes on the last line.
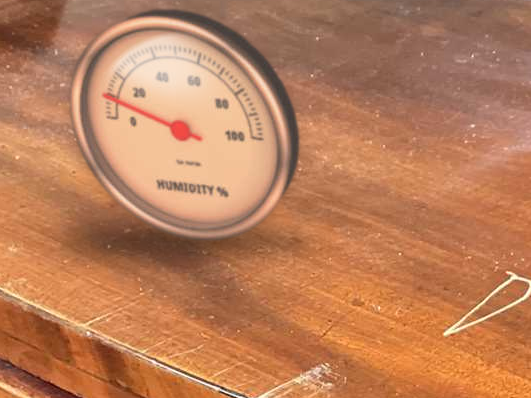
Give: **10** %
